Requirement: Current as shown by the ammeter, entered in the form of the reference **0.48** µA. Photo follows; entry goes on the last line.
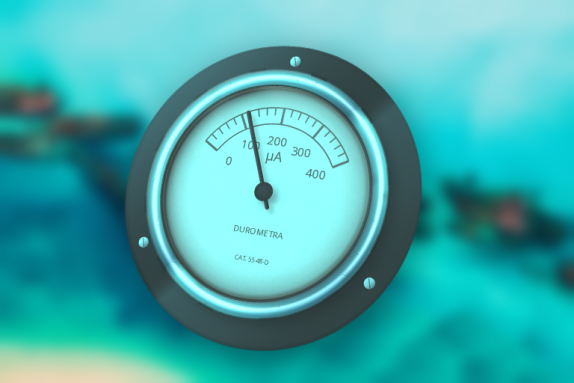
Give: **120** µA
